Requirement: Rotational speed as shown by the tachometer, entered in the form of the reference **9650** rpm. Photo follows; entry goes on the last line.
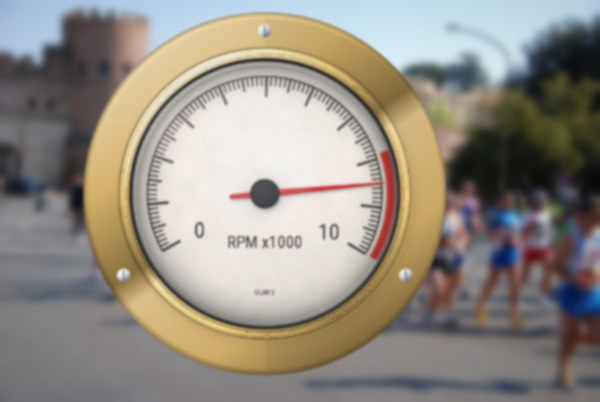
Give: **8500** rpm
